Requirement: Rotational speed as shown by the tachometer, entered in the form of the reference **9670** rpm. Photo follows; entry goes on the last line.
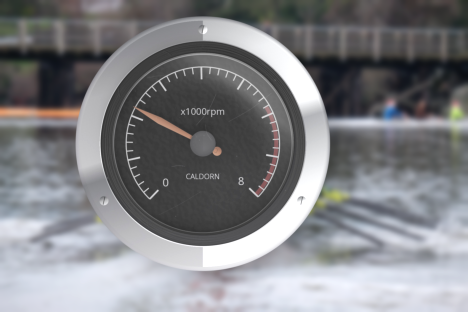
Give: **2200** rpm
